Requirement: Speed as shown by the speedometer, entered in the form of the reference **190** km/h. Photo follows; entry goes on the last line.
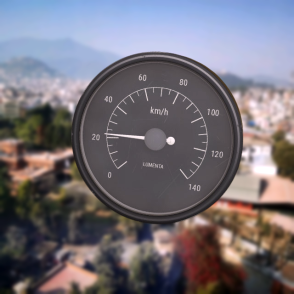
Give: **22.5** km/h
